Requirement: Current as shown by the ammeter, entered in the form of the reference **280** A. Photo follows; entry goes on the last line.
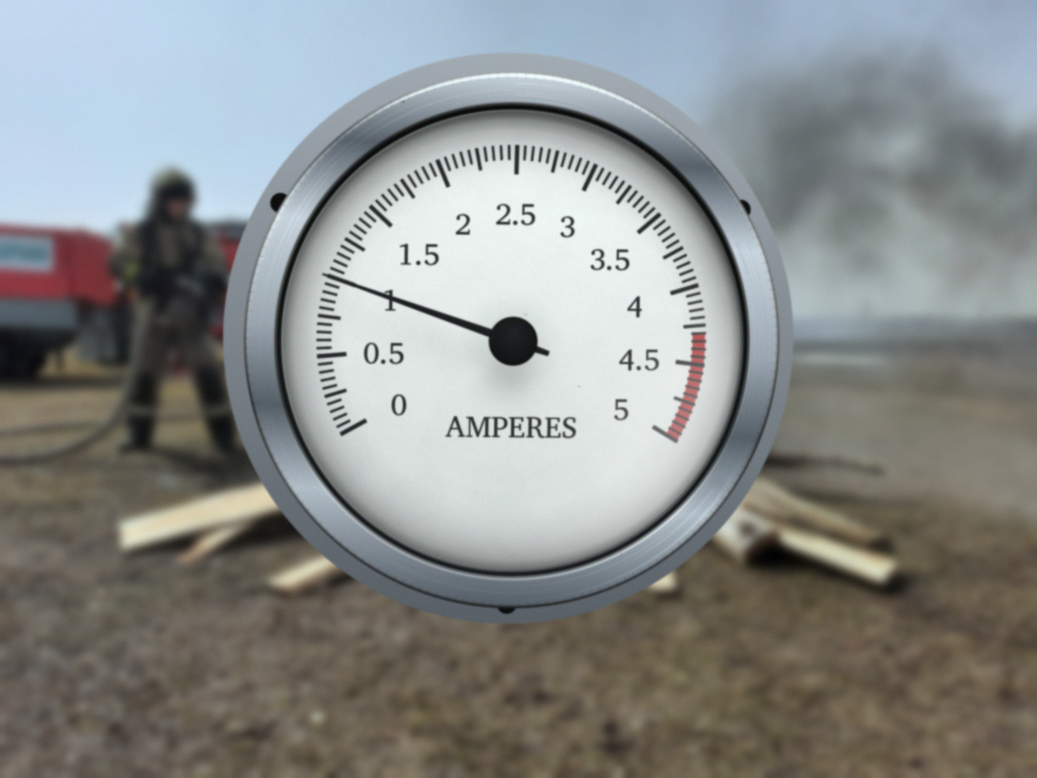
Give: **1** A
